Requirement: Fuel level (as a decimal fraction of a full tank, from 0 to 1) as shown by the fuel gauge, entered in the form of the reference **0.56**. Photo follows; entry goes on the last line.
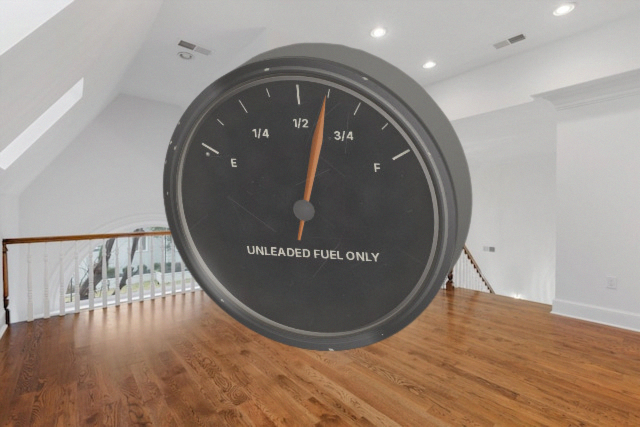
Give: **0.625**
